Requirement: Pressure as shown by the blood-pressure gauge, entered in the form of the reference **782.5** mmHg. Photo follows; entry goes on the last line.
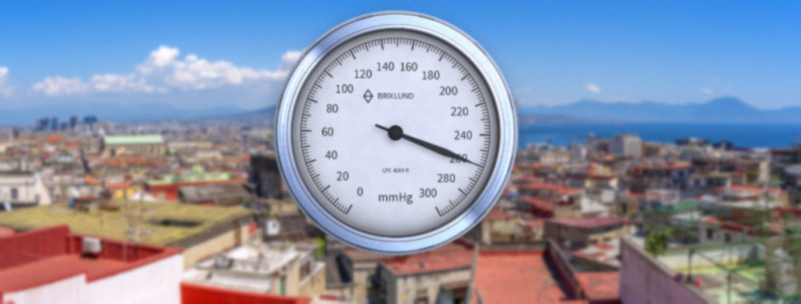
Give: **260** mmHg
